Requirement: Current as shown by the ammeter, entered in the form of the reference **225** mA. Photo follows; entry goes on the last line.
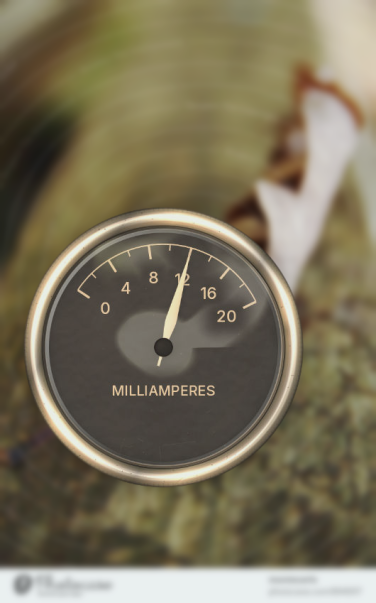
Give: **12** mA
